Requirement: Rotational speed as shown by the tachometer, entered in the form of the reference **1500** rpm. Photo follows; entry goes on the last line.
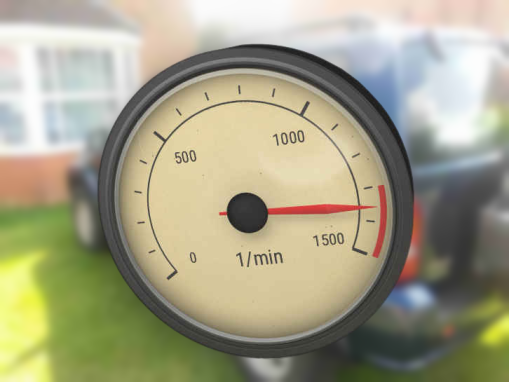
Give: **1350** rpm
